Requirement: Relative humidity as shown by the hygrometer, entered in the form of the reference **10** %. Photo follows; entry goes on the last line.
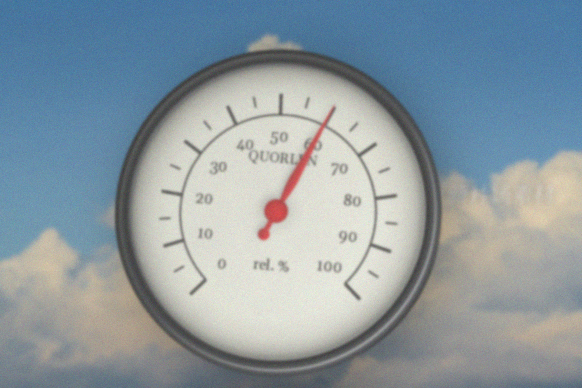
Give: **60** %
